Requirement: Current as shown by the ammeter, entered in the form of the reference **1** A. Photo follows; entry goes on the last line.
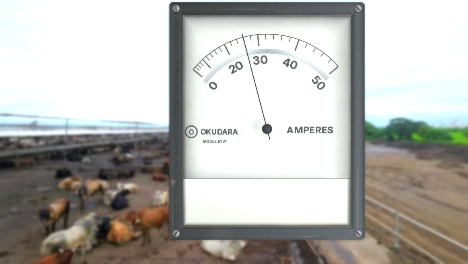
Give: **26** A
